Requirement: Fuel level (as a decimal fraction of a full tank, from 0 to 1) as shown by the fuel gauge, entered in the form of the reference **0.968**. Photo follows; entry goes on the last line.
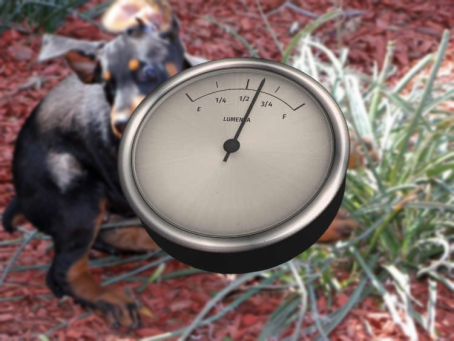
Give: **0.625**
